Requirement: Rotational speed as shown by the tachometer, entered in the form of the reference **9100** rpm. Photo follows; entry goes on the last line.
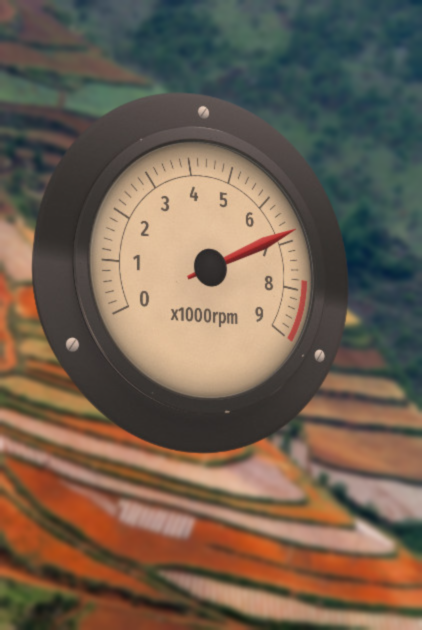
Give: **6800** rpm
